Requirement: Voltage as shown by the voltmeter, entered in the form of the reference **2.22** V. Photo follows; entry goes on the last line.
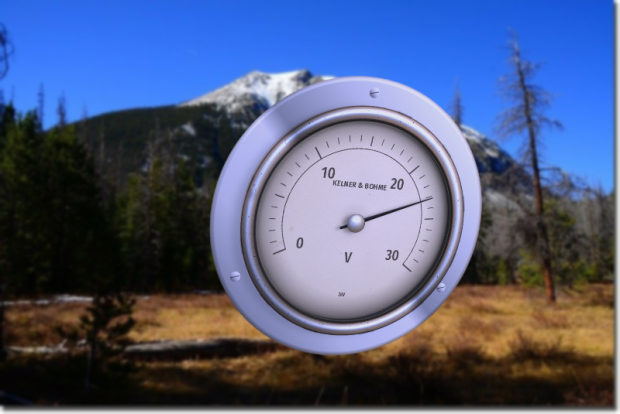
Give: **23** V
